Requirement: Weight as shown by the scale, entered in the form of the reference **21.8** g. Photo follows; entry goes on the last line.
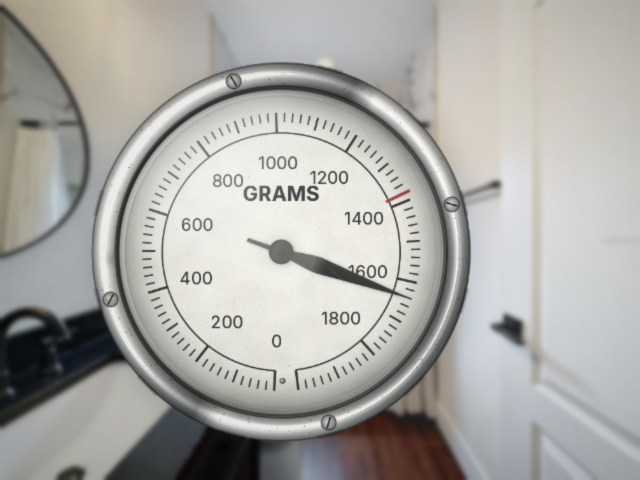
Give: **1640** g
